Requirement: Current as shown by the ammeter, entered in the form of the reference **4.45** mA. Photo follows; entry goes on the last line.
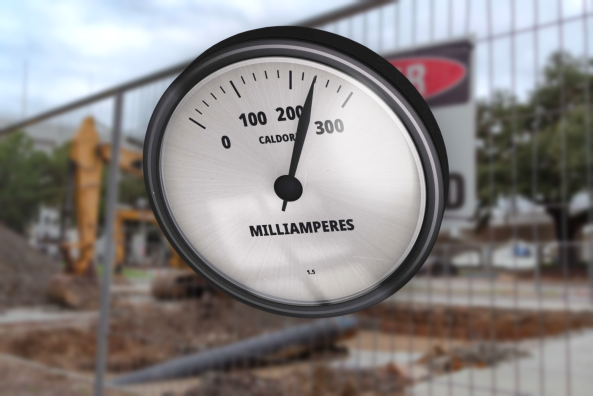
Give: **240** mA
